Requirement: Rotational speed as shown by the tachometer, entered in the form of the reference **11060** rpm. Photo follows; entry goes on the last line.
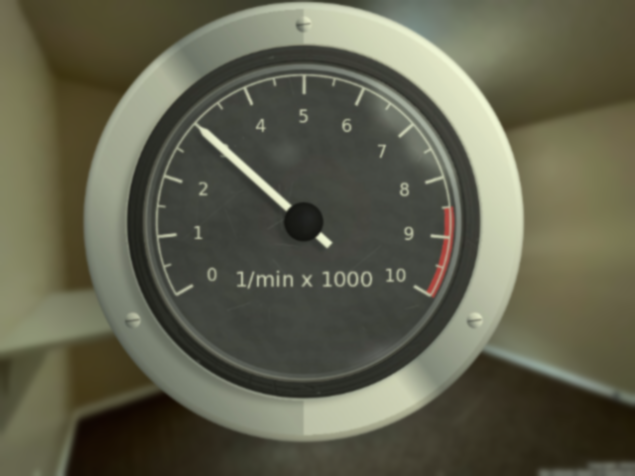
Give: **3000** rpm
